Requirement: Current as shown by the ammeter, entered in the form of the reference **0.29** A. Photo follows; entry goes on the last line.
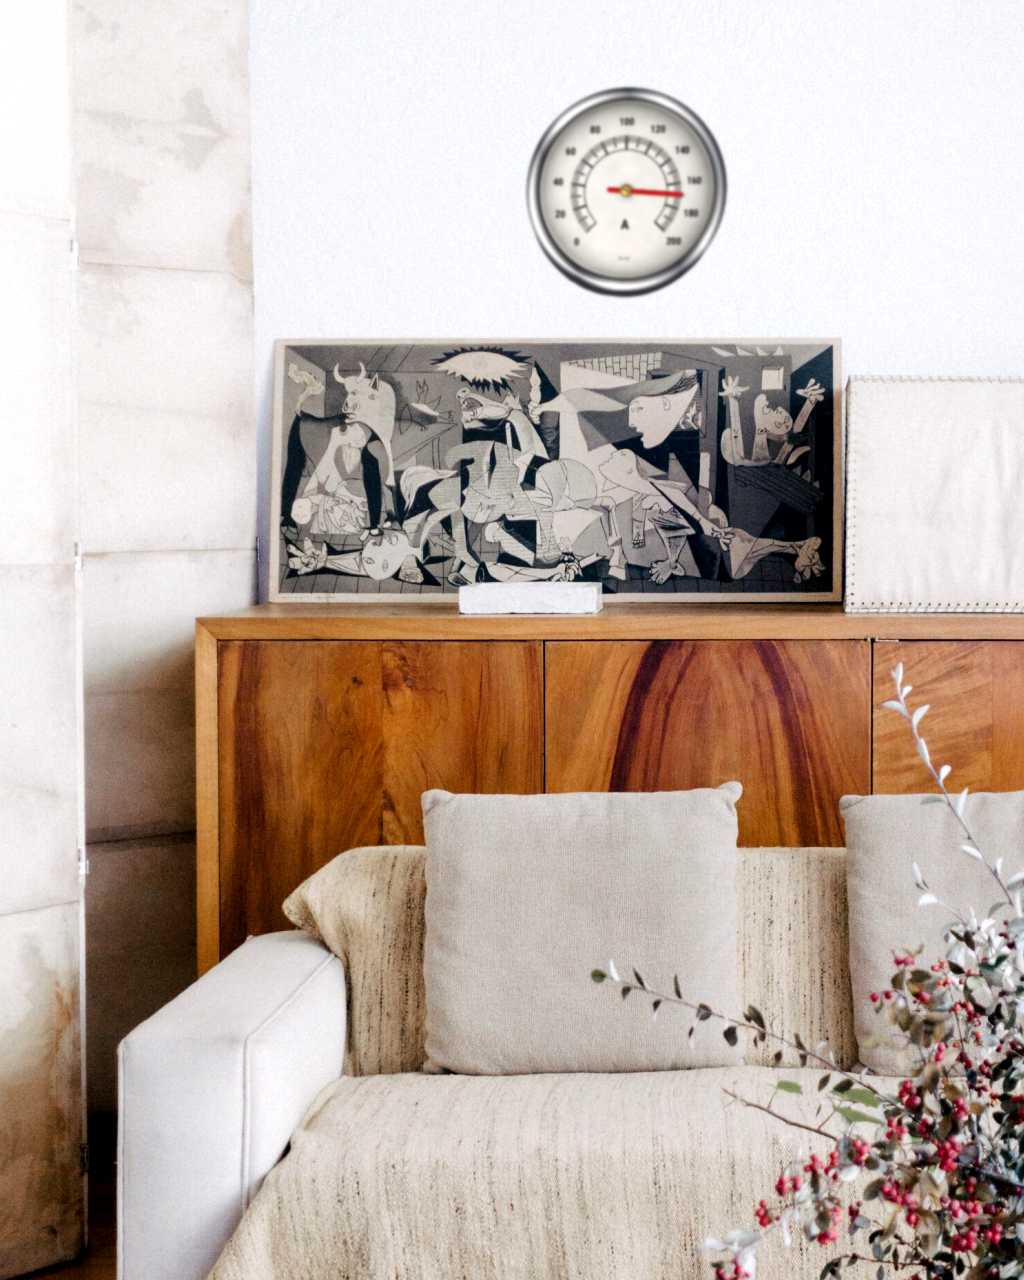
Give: **170** A
